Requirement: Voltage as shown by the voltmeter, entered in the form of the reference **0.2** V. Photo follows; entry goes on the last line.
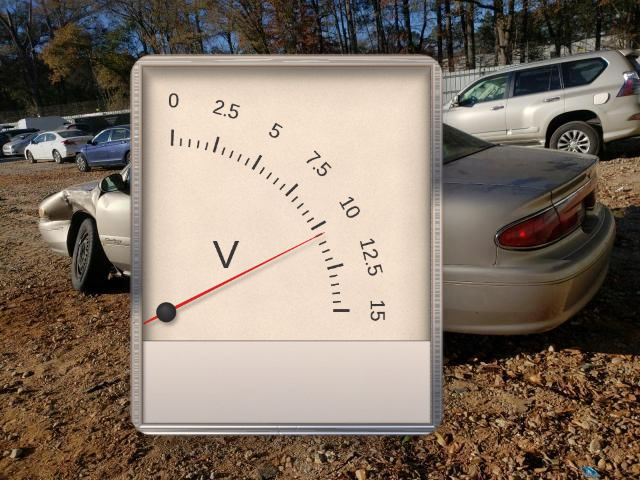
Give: **10.5** V
